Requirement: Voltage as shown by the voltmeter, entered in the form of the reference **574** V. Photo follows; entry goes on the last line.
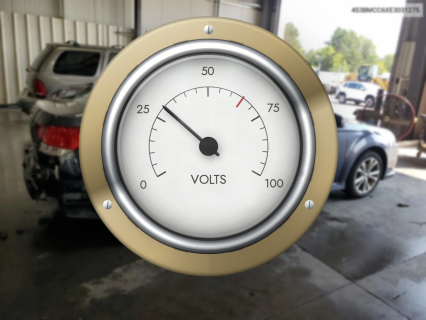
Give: **30** V
